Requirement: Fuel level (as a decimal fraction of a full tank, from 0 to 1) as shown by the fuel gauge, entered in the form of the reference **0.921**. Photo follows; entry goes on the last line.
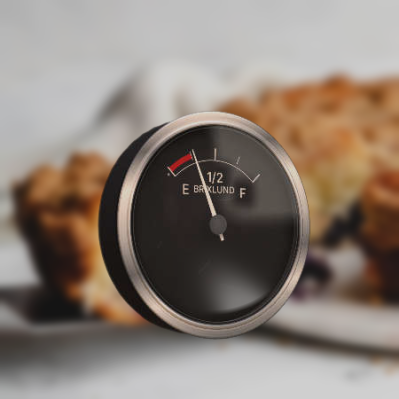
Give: **0.25**
